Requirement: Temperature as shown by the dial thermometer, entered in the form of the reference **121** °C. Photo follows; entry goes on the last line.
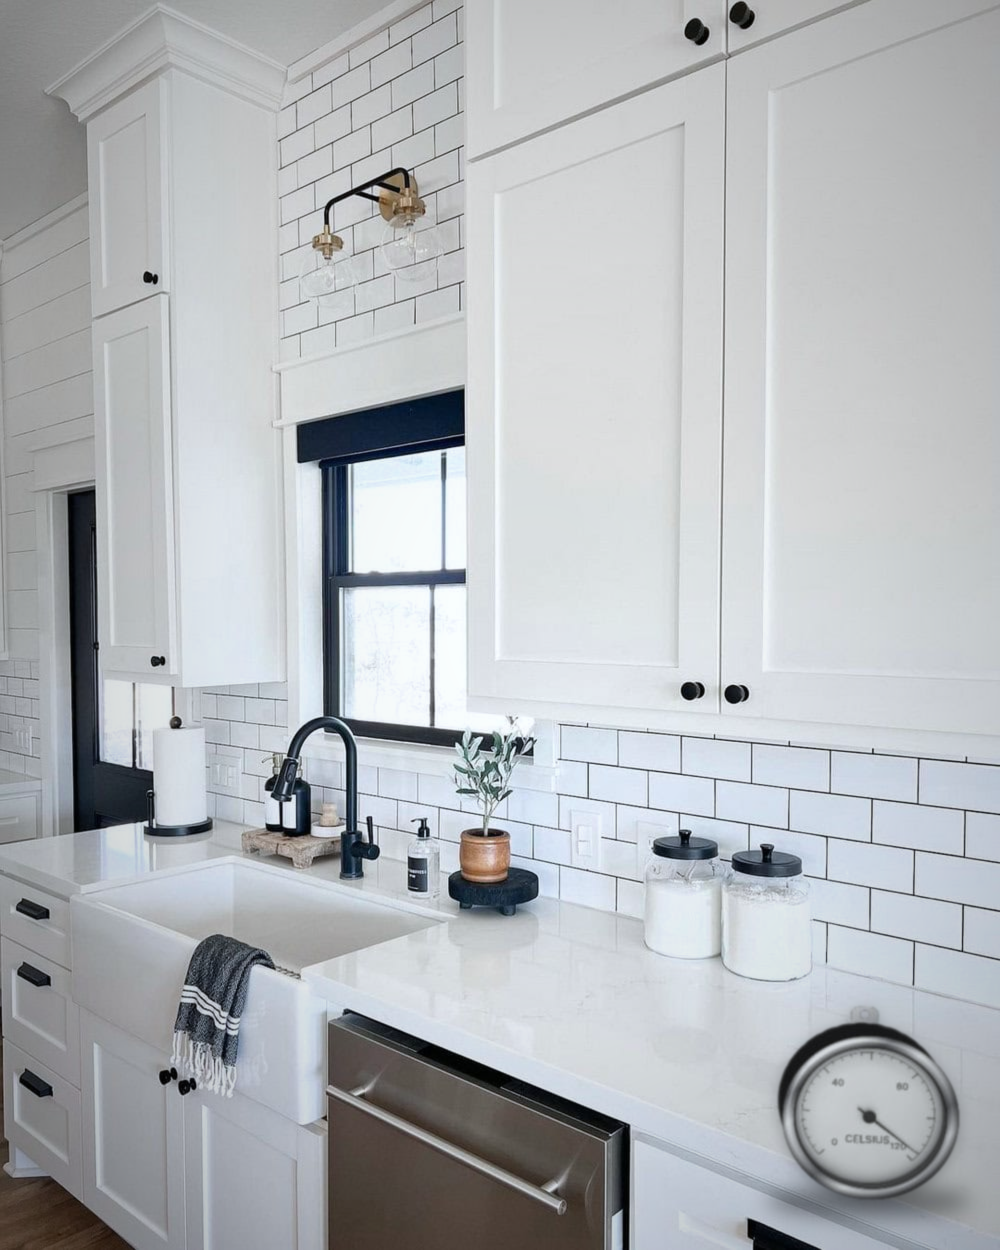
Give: **116** °C
